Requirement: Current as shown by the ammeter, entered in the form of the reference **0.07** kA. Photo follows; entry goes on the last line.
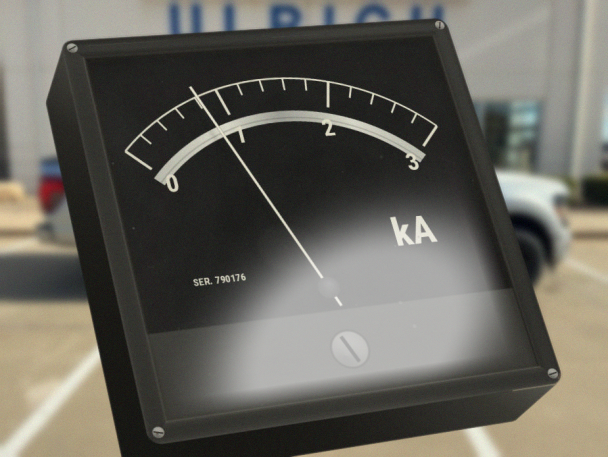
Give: **0.8** kA
